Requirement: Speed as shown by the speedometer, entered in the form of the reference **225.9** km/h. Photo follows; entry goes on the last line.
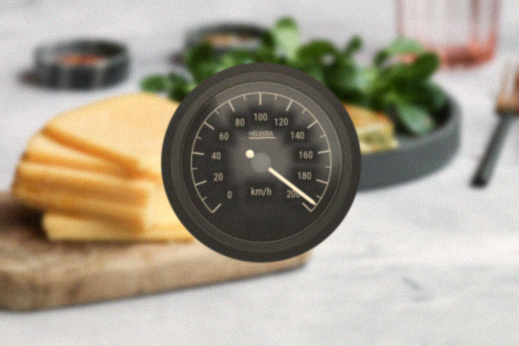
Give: **195** km/h
